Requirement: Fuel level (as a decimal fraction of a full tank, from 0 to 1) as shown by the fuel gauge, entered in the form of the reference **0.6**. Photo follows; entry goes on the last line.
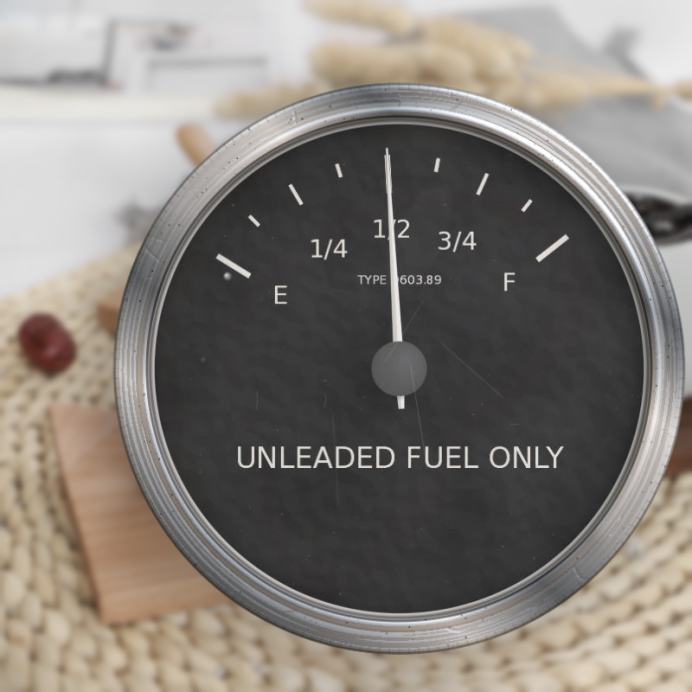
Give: **0.5**
